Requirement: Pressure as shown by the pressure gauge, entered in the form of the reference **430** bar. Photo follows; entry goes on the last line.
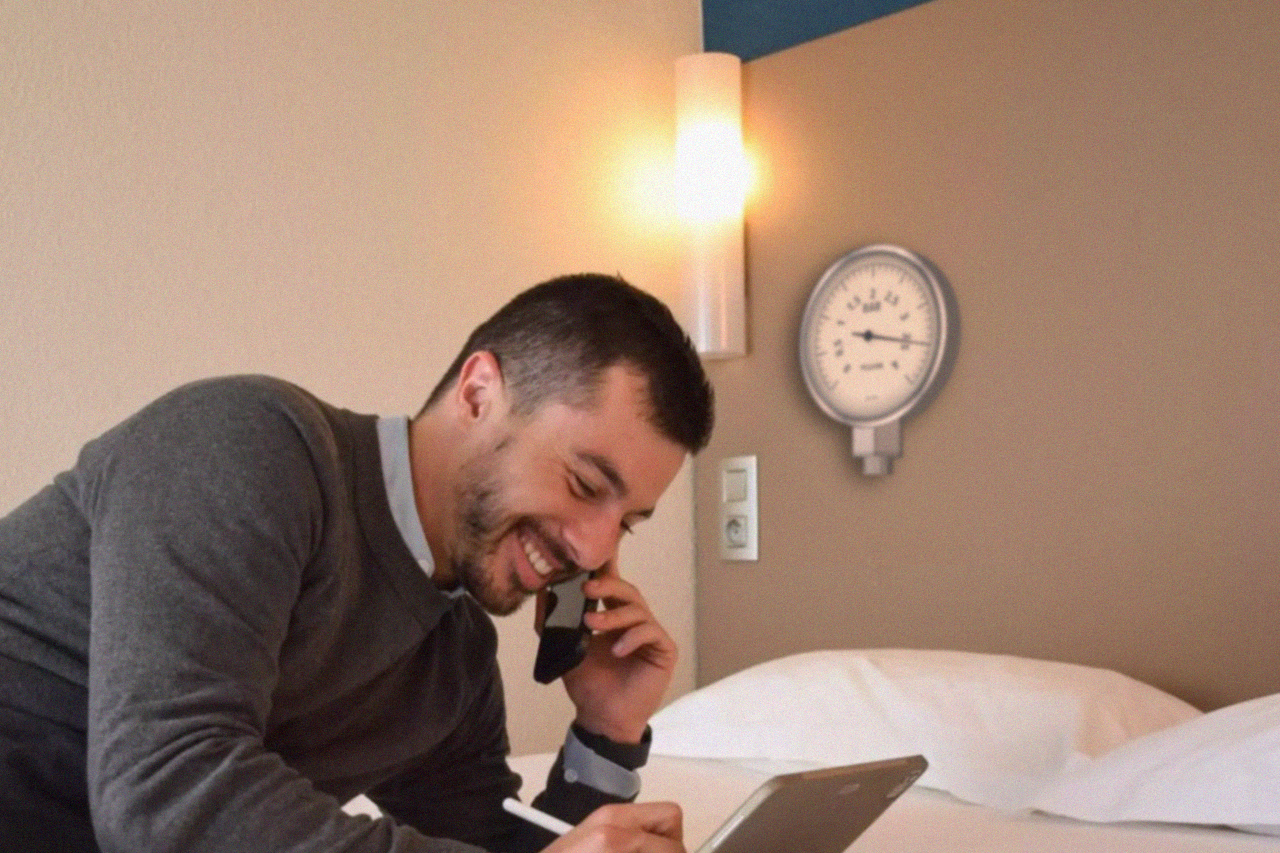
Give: **3.5** bar
